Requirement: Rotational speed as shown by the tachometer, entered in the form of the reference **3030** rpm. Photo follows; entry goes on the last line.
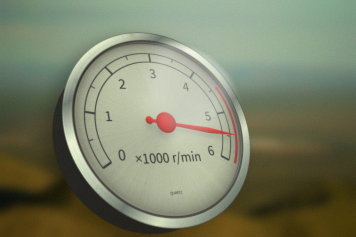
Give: **5500** rpm
